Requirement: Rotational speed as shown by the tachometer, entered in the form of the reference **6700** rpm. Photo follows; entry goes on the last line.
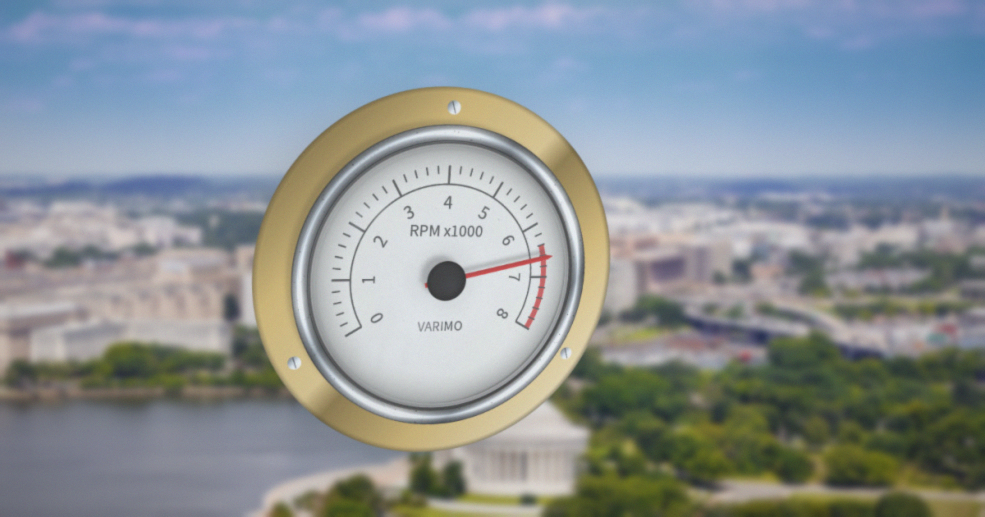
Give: **6600** rpm
